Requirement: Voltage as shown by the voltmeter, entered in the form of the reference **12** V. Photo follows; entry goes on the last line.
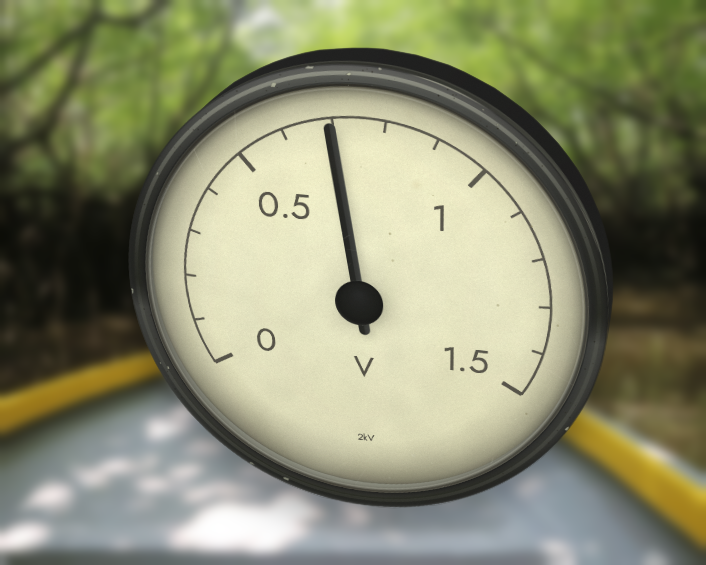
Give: **0.7** V
